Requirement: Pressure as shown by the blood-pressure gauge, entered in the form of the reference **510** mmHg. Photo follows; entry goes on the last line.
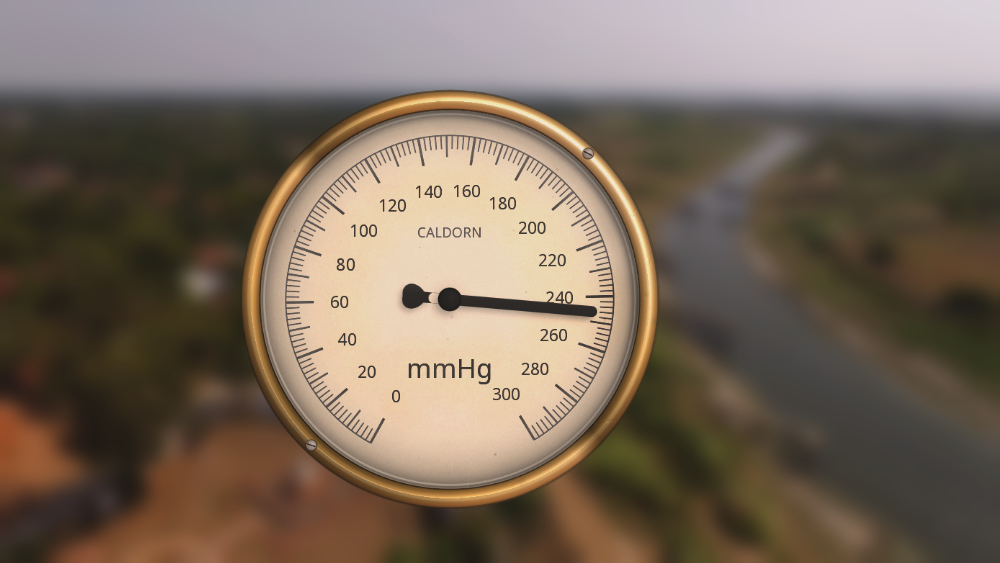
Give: **246** mmHg
